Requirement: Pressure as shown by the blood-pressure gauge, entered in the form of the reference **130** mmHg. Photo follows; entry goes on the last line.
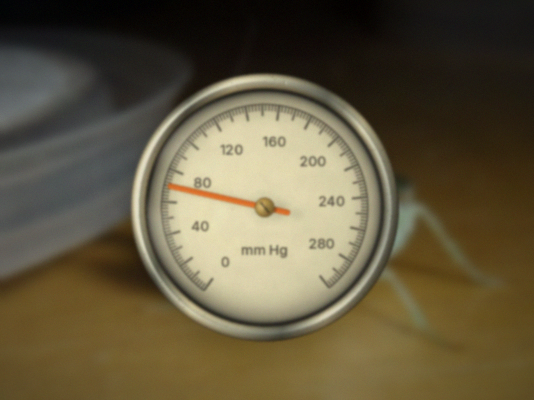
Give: **70** mmHg
